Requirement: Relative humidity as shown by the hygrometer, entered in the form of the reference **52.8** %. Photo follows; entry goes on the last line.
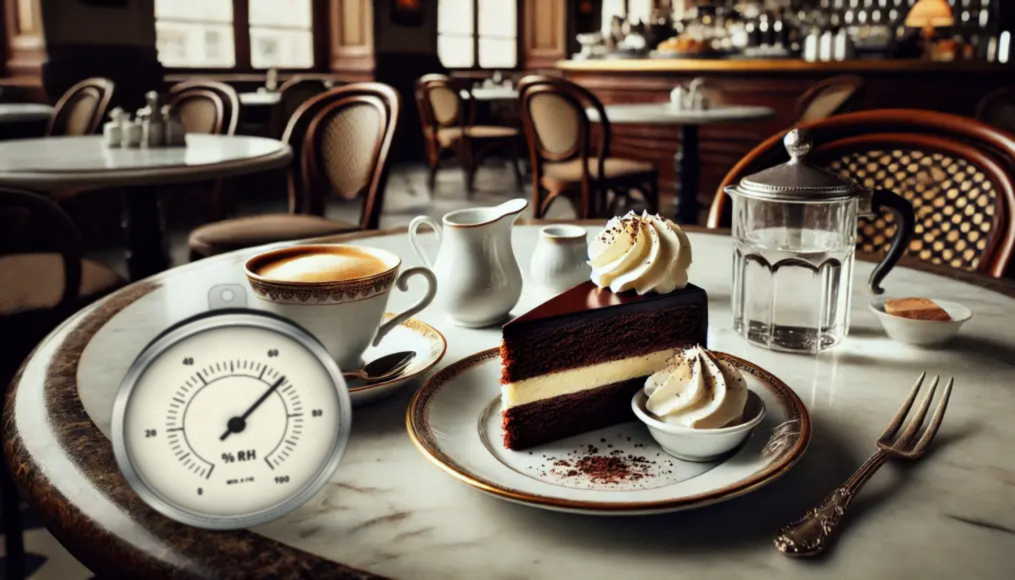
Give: **66** %
